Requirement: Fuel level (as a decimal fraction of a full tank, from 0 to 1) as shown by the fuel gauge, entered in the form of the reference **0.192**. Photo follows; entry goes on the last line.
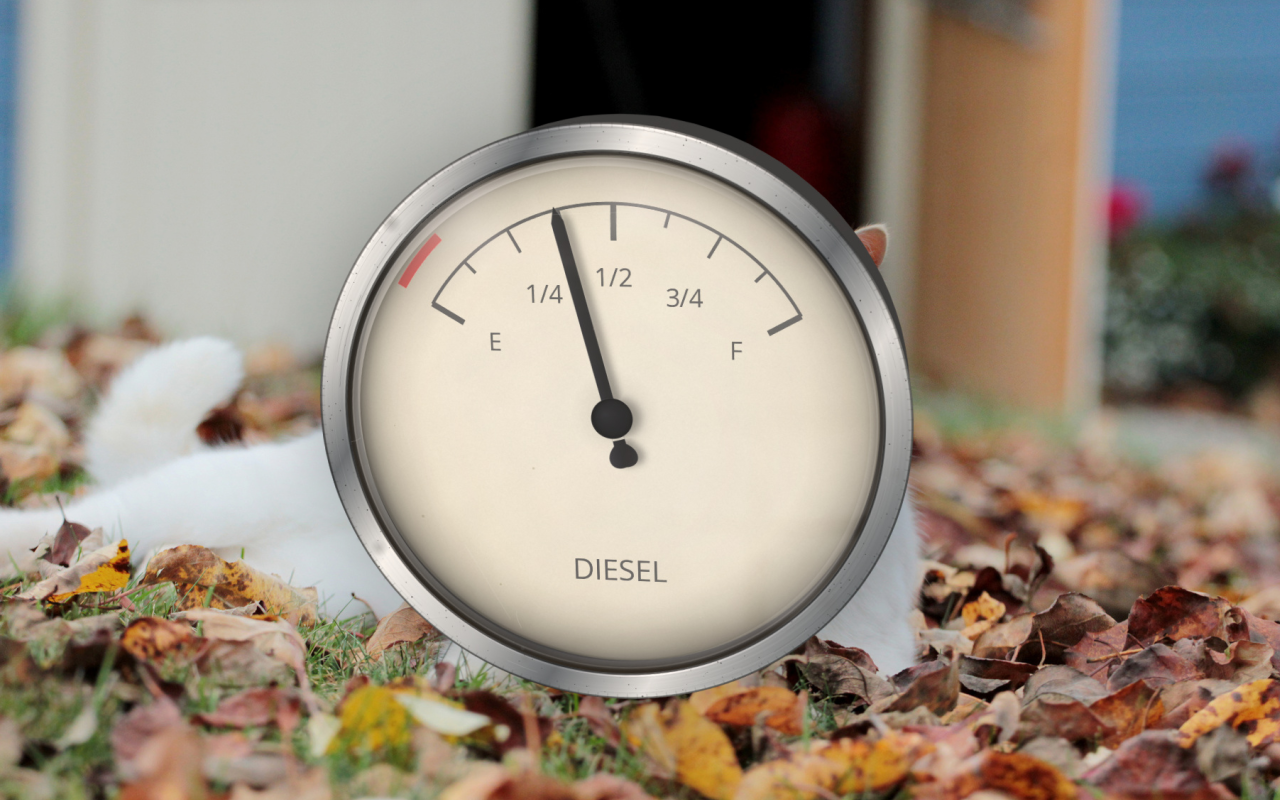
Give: **0.375**
